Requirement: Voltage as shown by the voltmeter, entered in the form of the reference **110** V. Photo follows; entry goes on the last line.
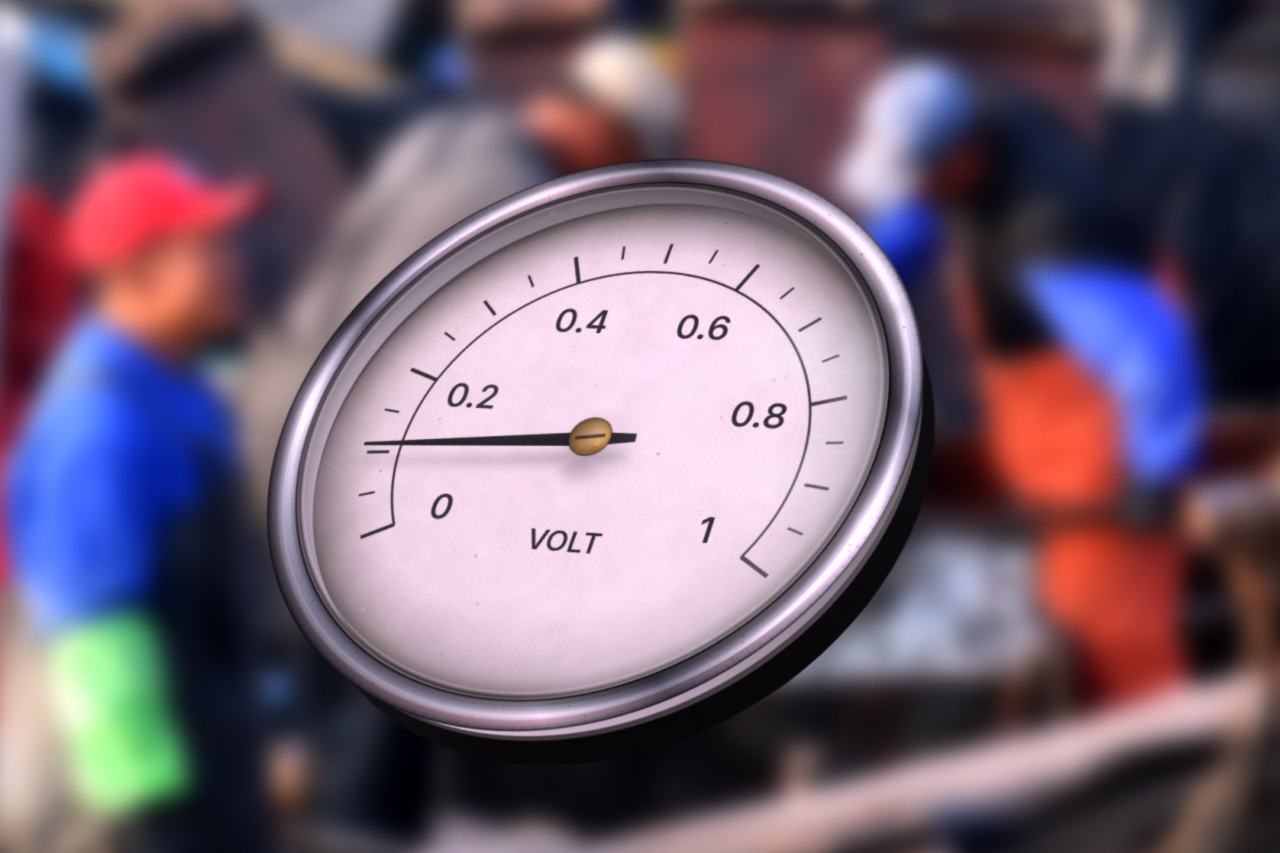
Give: **0.1** V
